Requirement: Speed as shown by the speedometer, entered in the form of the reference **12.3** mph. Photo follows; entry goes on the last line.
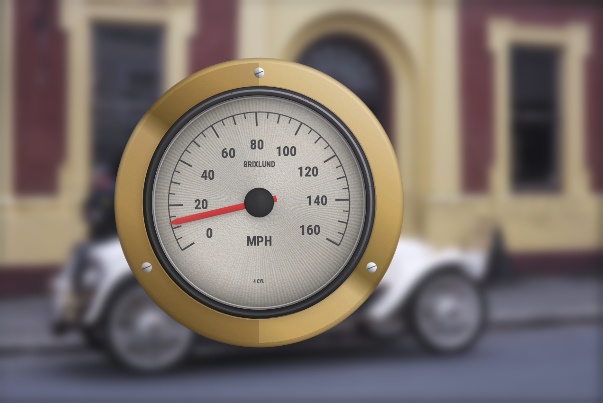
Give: **12.5** mph
